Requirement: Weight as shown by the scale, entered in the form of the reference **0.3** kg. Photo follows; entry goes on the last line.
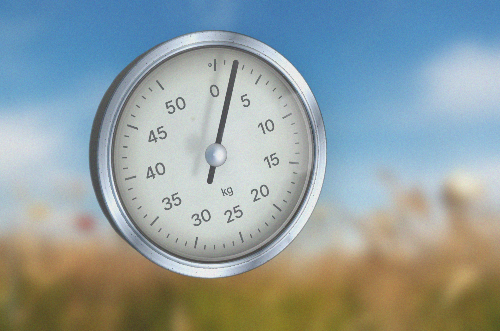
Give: **2** kg
